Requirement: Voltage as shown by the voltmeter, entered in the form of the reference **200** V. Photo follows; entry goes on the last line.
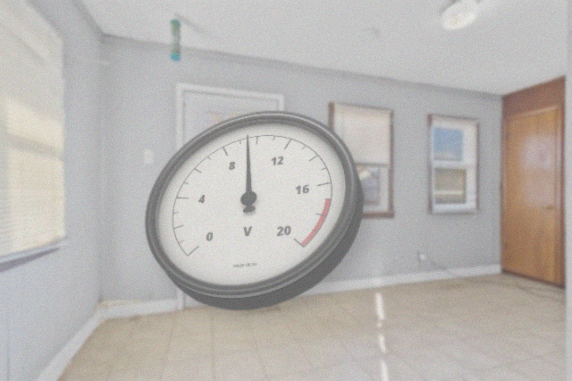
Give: **9.5** V
